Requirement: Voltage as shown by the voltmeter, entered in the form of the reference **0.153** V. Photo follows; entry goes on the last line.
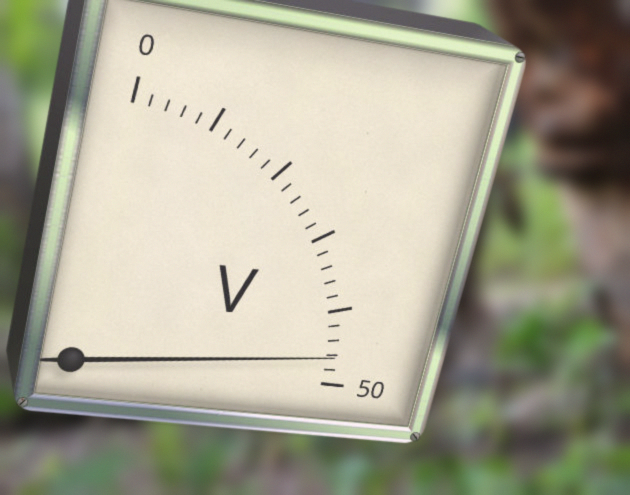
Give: **46** V
